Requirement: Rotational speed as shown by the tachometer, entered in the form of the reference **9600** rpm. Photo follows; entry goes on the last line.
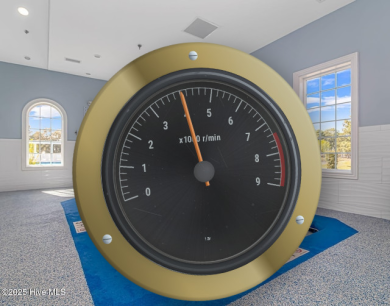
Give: **4000** rpm
